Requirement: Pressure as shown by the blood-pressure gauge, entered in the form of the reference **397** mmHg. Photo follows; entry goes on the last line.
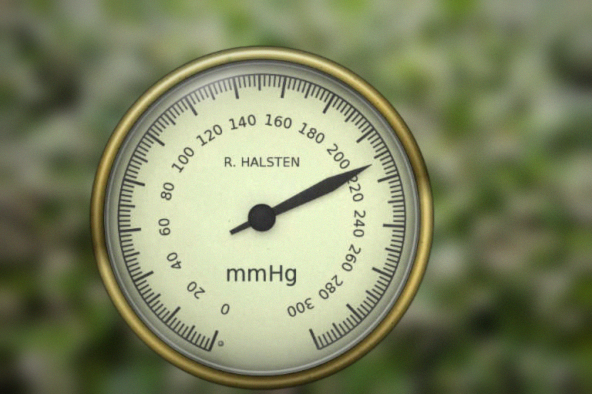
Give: **212** mmHg
